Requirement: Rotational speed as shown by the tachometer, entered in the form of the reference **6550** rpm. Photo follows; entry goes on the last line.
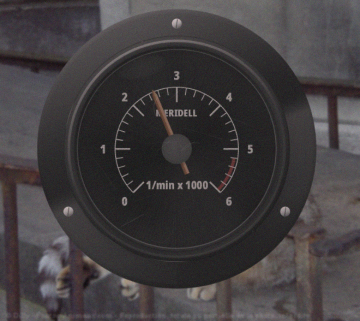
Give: **2500** rpm
